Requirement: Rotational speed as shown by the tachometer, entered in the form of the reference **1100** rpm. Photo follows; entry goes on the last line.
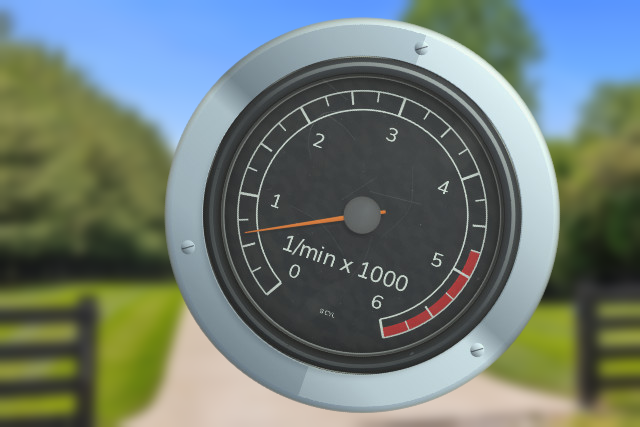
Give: **625** rpm
